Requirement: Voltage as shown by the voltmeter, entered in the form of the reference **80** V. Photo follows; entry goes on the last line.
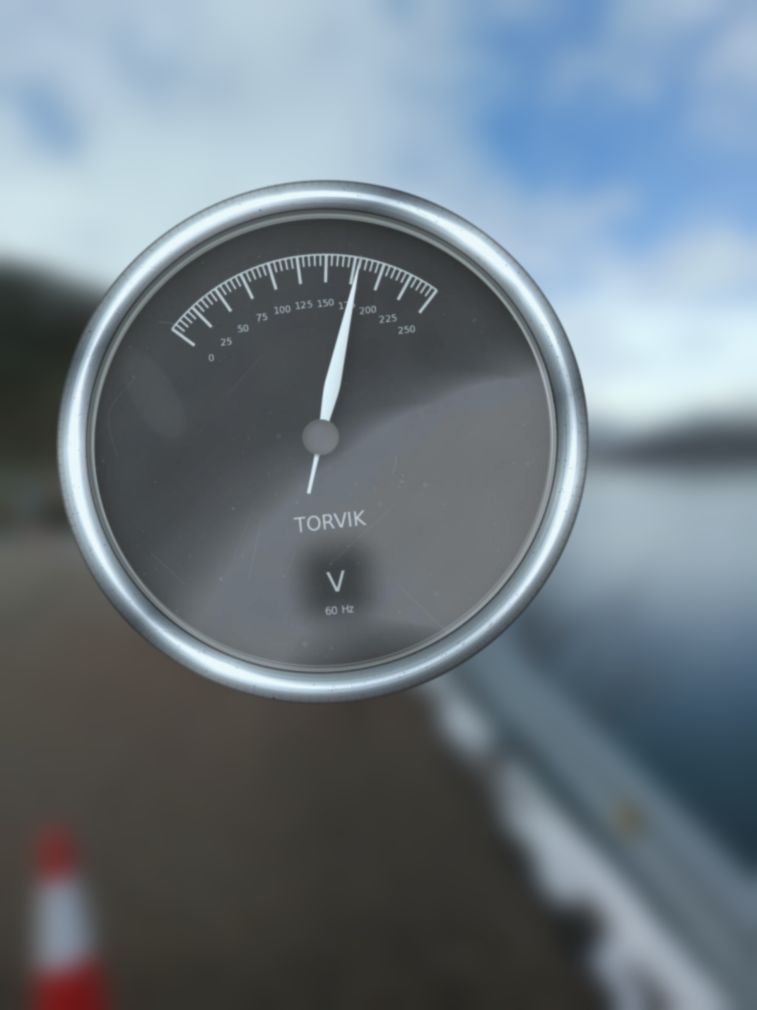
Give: **180** V
